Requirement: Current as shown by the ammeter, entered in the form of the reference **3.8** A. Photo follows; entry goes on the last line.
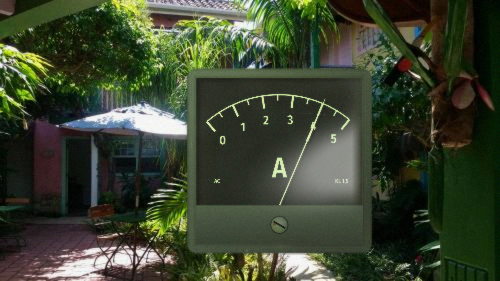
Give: **4** A
